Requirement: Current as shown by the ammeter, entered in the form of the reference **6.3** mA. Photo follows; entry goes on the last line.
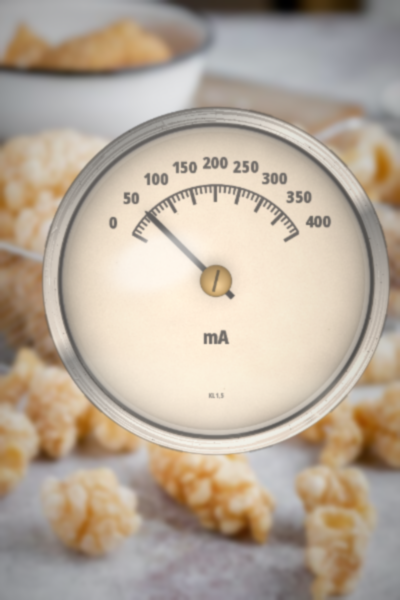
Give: **50** mA
